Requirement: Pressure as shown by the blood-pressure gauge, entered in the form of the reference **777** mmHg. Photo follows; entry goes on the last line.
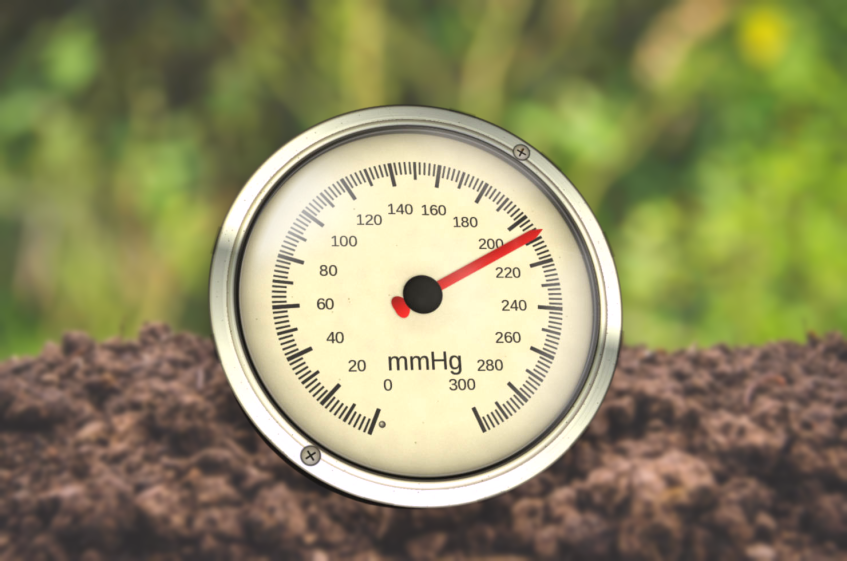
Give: **208** mmHg
